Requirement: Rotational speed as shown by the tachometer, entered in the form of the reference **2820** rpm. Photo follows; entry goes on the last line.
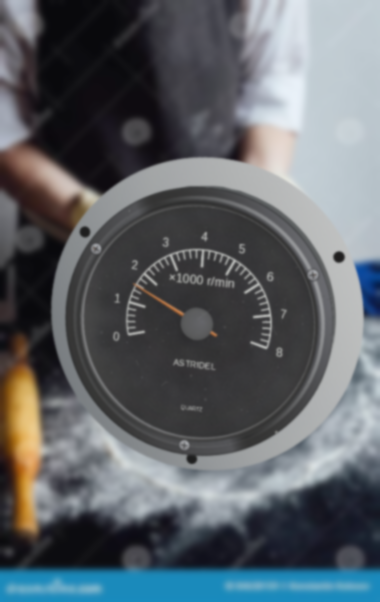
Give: **1600** rpm
